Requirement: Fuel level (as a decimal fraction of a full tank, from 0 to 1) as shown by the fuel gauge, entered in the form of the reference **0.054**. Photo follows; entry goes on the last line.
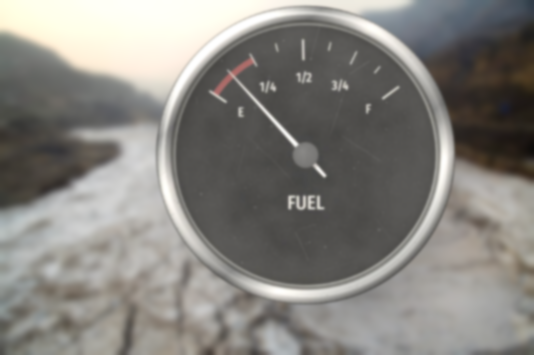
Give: **0.125**
